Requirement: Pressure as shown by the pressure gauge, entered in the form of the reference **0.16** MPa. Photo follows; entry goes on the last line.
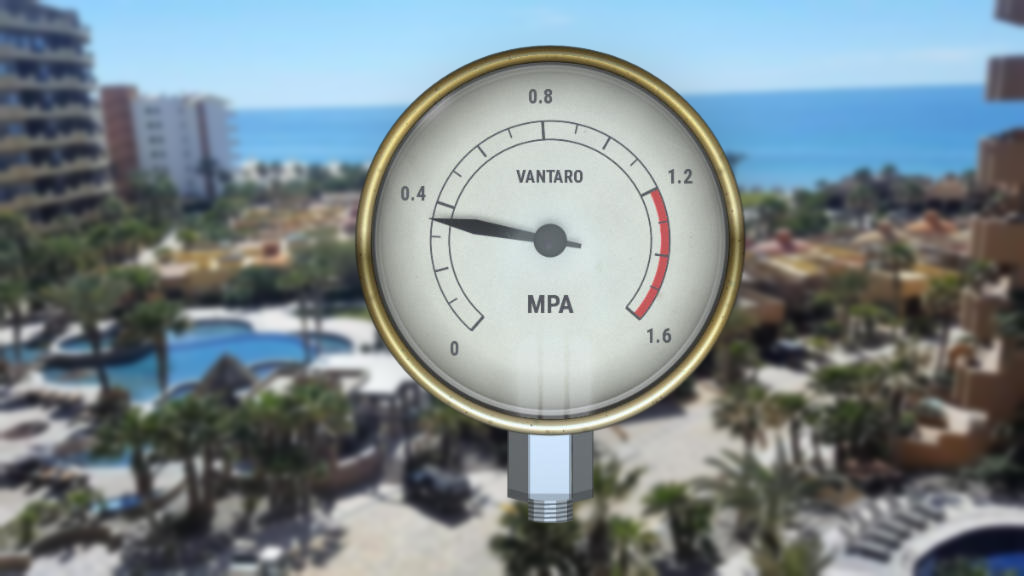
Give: **0.35** MPa
